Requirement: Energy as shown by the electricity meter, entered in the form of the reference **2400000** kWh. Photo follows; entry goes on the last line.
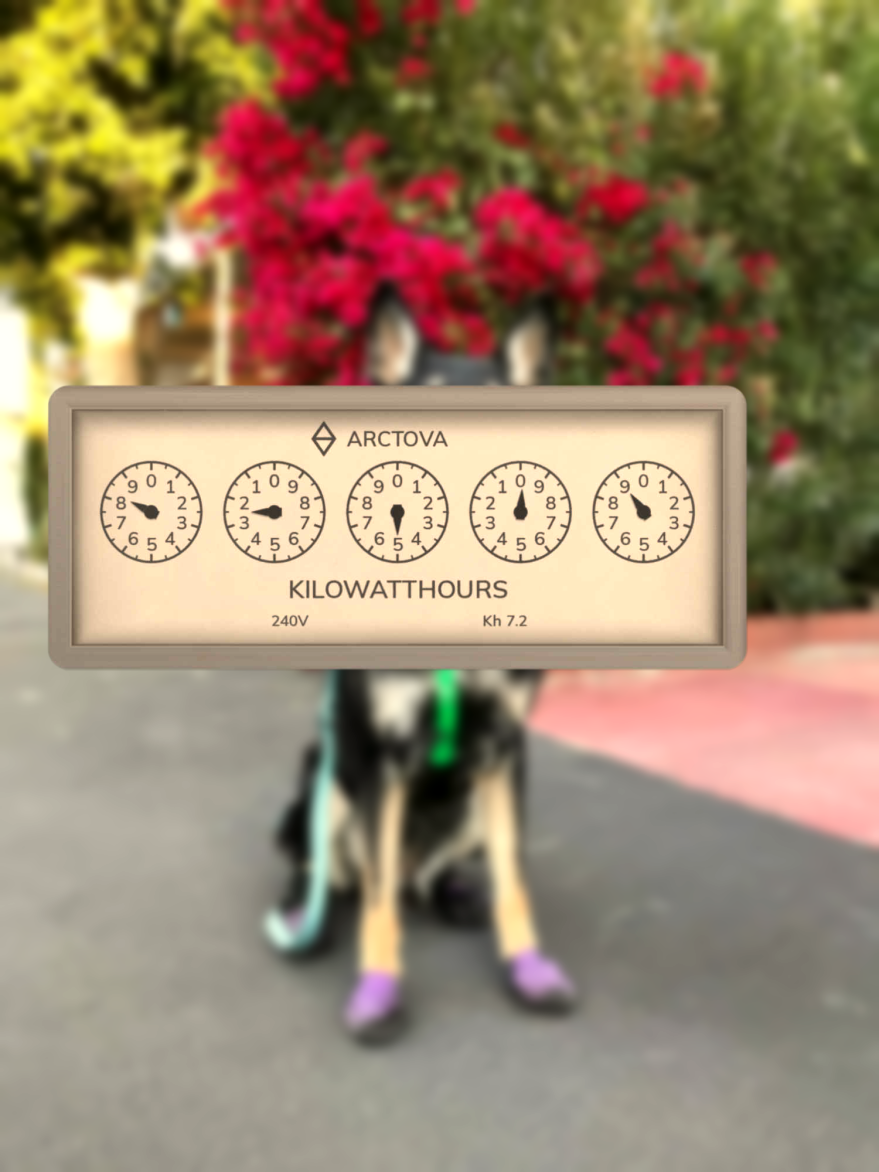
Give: **82499** kWh
